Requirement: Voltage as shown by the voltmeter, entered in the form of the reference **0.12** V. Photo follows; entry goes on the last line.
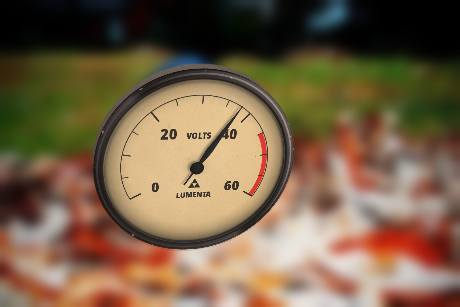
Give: **37.5** V
